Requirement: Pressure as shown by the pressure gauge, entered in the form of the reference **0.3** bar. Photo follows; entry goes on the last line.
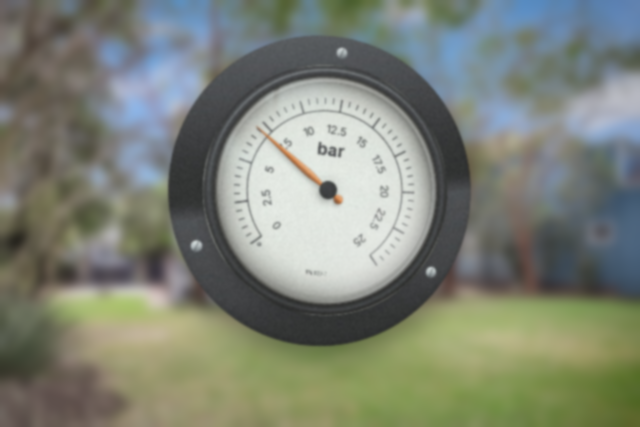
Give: **7** bar
